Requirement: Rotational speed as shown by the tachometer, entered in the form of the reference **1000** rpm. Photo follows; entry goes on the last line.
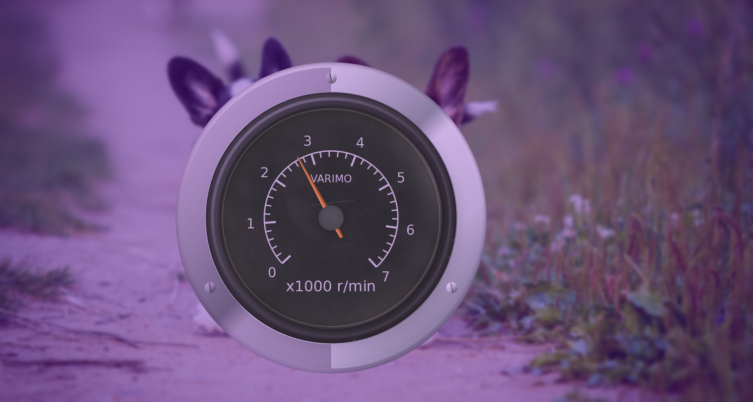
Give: **2700** rpm
